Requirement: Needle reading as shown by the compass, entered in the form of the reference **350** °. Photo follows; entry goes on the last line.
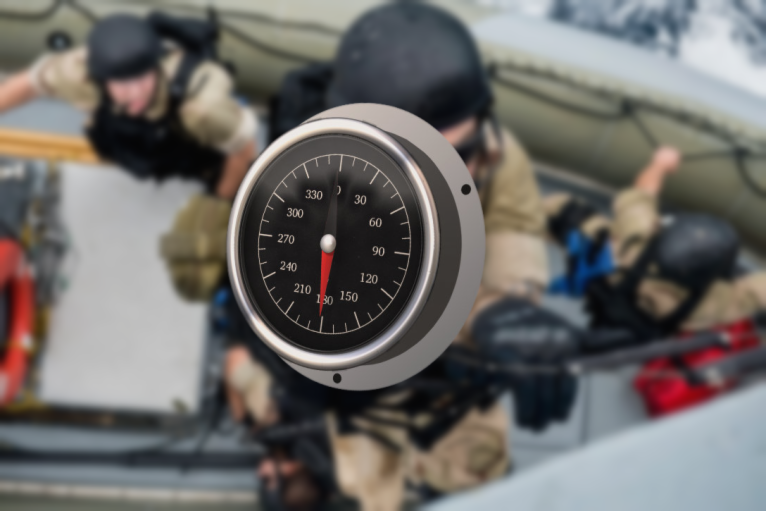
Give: **180** °
